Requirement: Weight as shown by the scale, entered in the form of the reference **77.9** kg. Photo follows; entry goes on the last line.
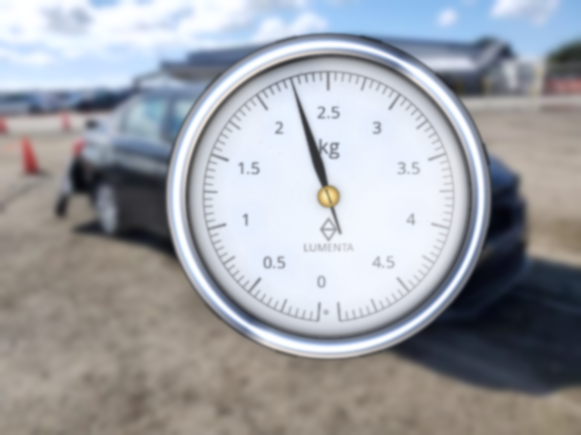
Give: **2.25** kg
